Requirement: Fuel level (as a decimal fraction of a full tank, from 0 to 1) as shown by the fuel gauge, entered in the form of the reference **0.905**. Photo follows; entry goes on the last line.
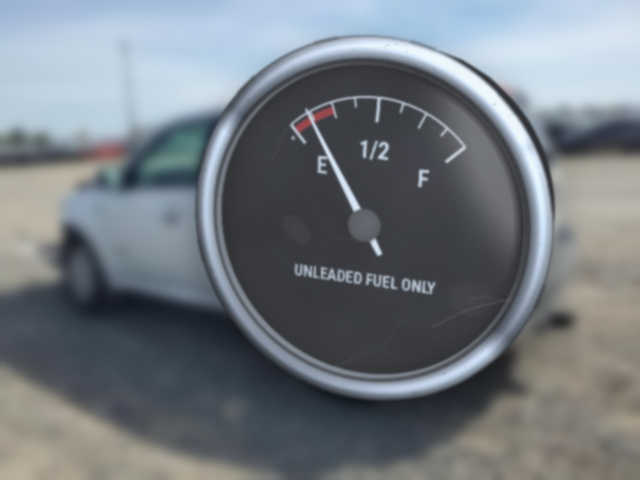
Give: **0.125**
